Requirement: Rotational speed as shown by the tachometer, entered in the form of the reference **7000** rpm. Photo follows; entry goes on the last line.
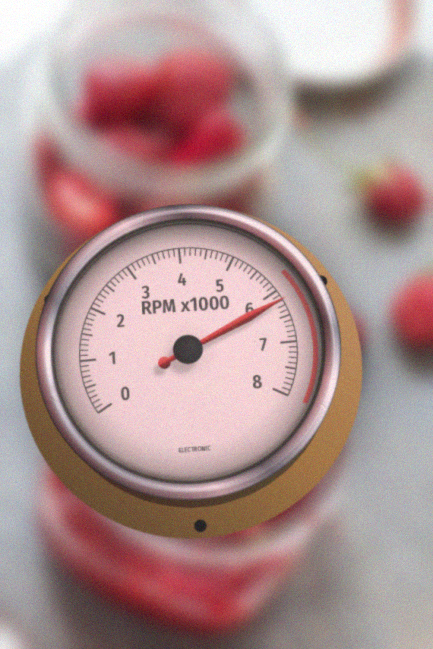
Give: **6200** rpm
